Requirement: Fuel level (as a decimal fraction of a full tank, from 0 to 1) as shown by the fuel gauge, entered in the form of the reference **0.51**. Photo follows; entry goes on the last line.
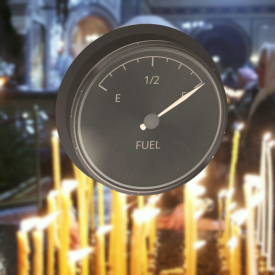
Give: **1**
